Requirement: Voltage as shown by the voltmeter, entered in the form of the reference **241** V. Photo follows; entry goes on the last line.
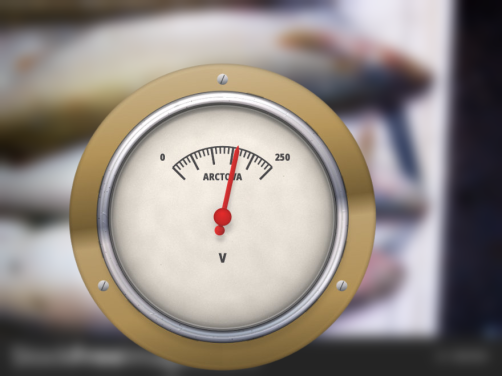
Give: **160** V
